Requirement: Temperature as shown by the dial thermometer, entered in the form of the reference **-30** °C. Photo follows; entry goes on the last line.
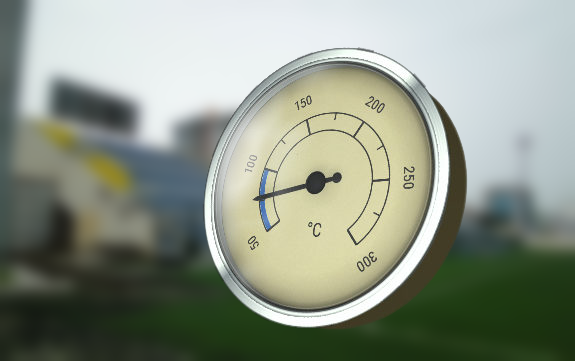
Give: **75** °C
